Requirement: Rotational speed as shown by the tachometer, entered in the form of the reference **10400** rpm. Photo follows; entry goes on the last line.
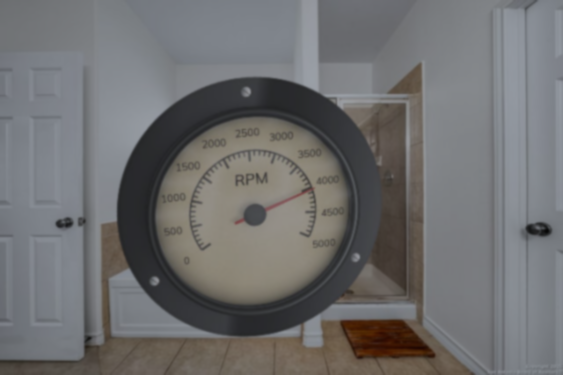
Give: **4000** rpm
